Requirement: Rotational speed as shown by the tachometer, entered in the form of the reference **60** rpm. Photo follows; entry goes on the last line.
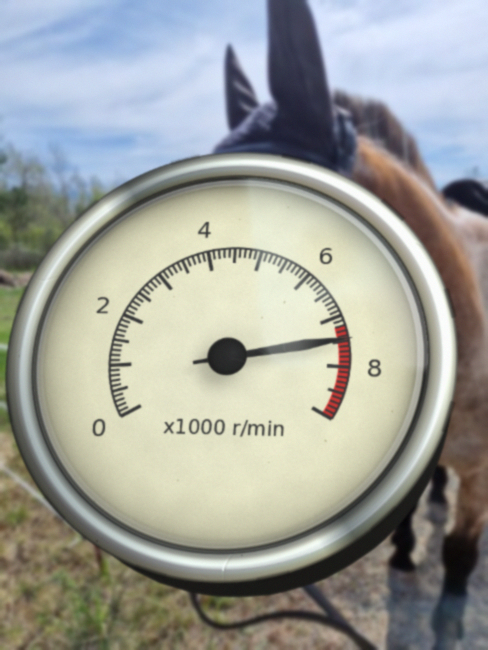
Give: **7500** rpm
